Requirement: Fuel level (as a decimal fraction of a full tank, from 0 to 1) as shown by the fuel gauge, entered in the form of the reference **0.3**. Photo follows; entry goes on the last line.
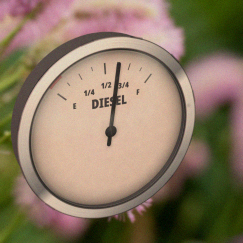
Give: **0.625**
